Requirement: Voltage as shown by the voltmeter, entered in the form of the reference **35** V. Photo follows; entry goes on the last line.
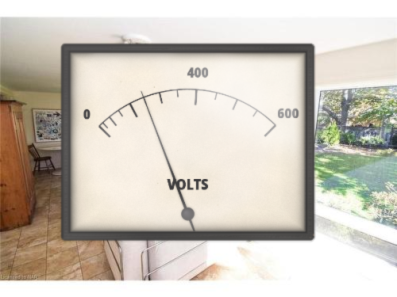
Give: **250** V
